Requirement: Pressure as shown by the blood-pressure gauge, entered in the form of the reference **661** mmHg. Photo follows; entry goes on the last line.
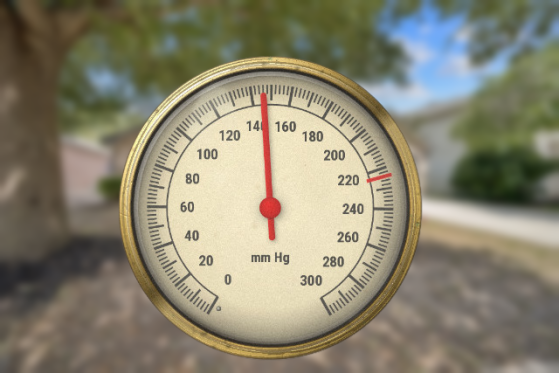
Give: **146** mmHg
